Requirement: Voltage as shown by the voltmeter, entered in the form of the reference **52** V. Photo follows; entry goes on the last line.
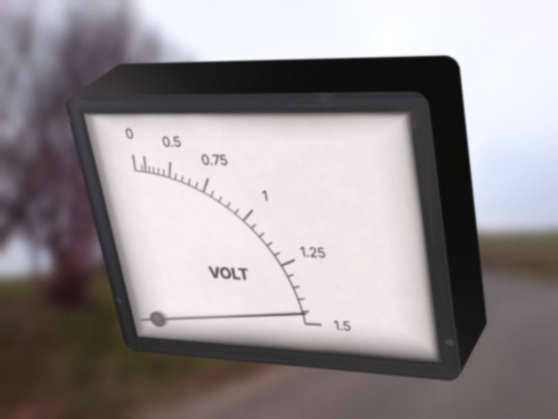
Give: **1.45** V
